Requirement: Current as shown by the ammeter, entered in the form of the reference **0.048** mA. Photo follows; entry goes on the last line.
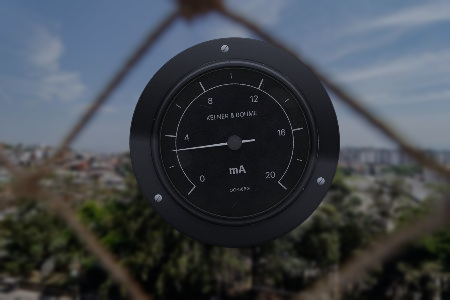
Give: **3** mA
